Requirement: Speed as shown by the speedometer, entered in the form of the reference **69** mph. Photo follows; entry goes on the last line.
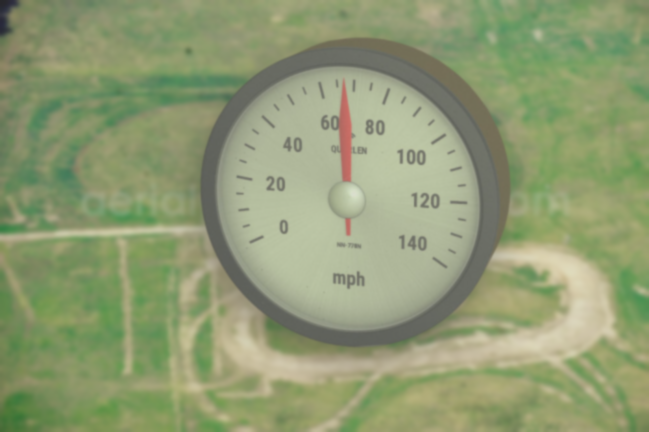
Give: **67.5** mph
